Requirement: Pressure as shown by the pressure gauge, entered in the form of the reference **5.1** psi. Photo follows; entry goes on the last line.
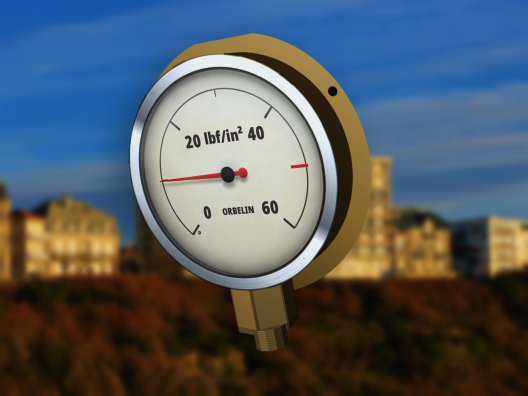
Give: **10** psi
